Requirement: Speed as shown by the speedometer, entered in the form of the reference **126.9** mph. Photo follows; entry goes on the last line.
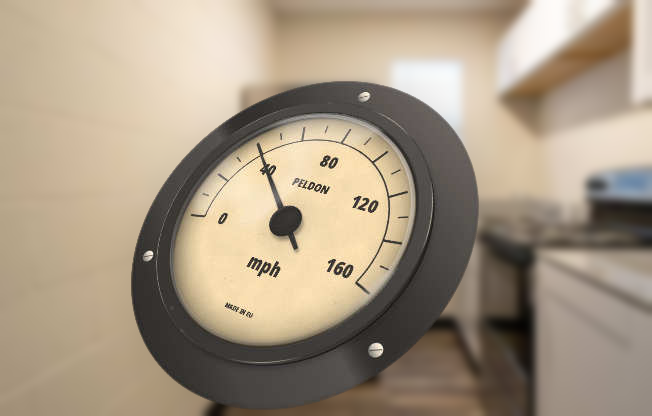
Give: **40** mph
